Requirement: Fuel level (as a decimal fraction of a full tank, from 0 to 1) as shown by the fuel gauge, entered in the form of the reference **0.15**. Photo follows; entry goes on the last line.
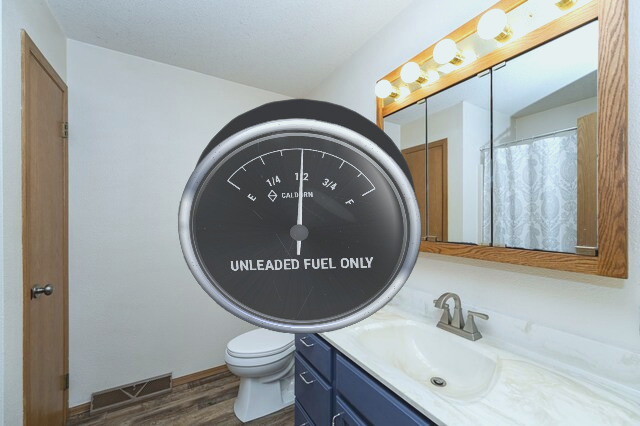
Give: **0.5**
